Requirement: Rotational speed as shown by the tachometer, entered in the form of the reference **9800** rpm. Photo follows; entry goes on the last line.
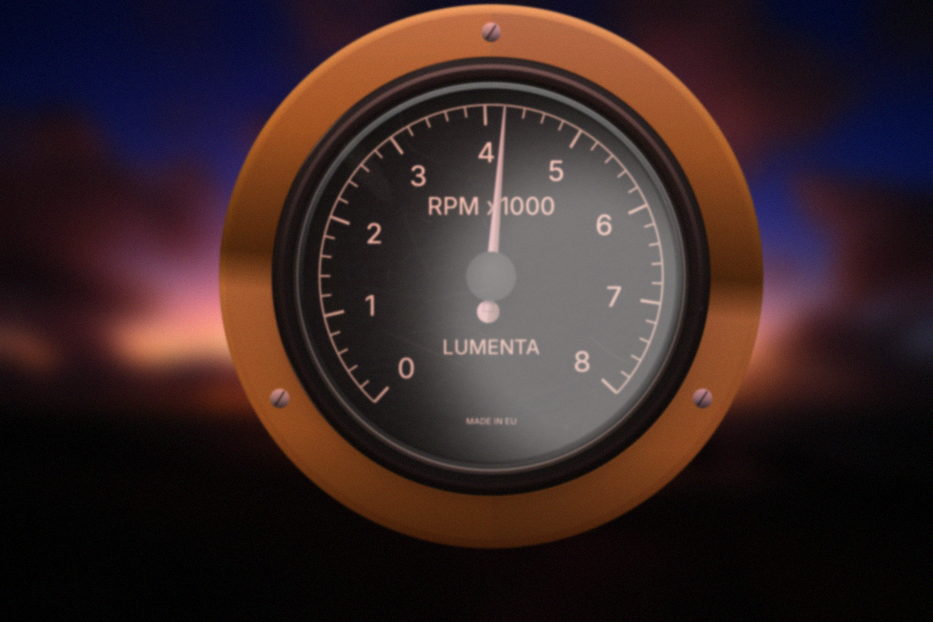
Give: **4200** rpm
